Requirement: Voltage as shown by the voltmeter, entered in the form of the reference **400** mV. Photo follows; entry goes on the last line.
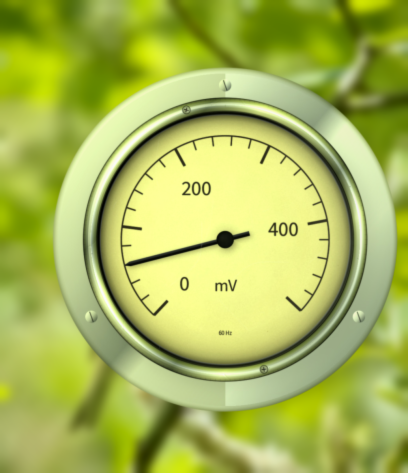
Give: **60** mV
